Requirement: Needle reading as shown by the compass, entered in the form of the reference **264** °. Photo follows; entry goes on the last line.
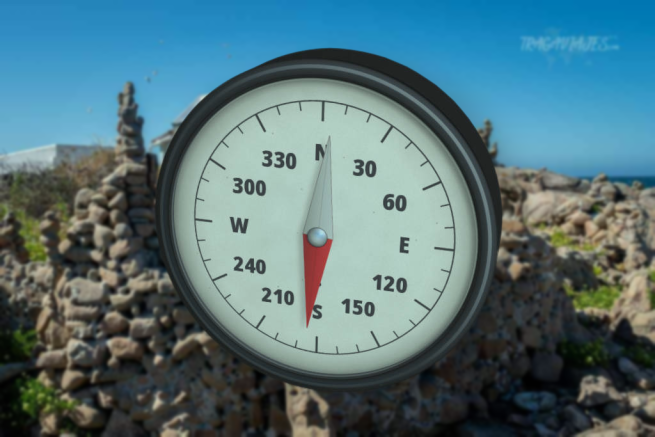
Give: **185** °
